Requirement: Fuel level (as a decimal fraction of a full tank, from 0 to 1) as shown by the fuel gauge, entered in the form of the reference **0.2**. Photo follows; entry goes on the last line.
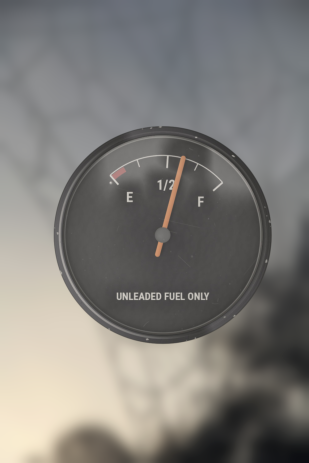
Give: **0.625**
